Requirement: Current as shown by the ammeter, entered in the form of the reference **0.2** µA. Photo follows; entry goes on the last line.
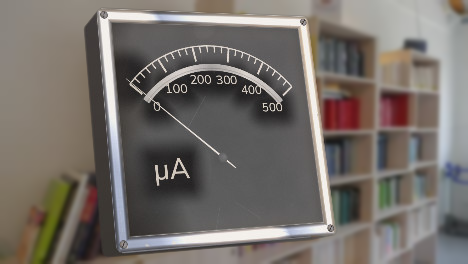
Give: **0** µA
